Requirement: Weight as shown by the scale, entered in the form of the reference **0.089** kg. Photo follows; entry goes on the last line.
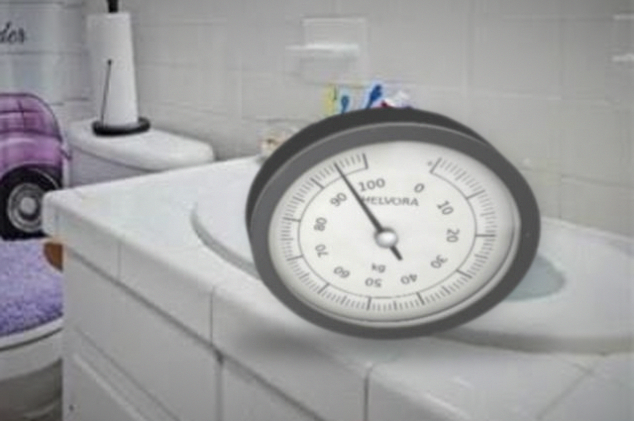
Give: **95** kg
